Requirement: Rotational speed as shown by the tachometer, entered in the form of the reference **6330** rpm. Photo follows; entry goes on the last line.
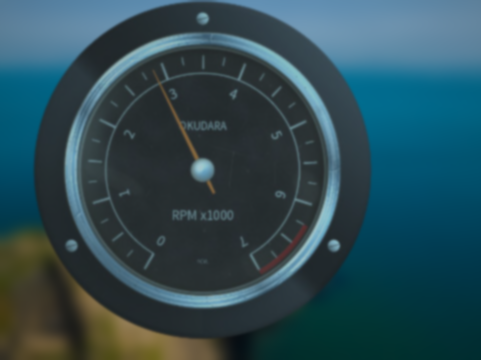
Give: **2875** rpm
